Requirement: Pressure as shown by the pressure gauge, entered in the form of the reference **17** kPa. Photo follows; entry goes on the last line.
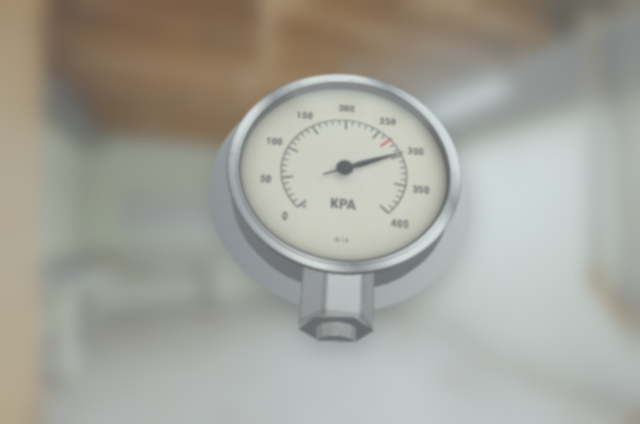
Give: **300** kPa
